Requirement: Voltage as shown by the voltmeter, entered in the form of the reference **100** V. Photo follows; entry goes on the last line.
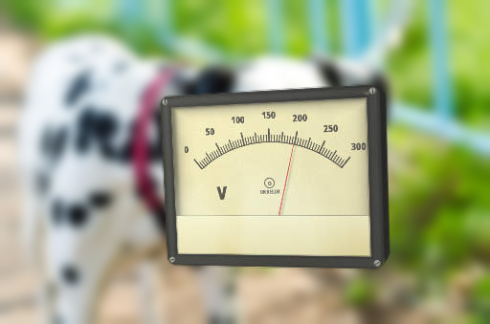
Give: **200** V
